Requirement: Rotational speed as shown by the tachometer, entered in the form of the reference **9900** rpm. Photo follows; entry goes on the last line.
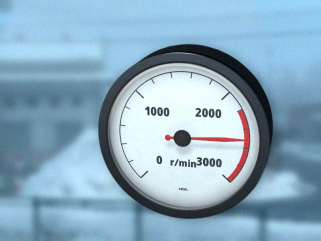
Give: **2500** rpm
